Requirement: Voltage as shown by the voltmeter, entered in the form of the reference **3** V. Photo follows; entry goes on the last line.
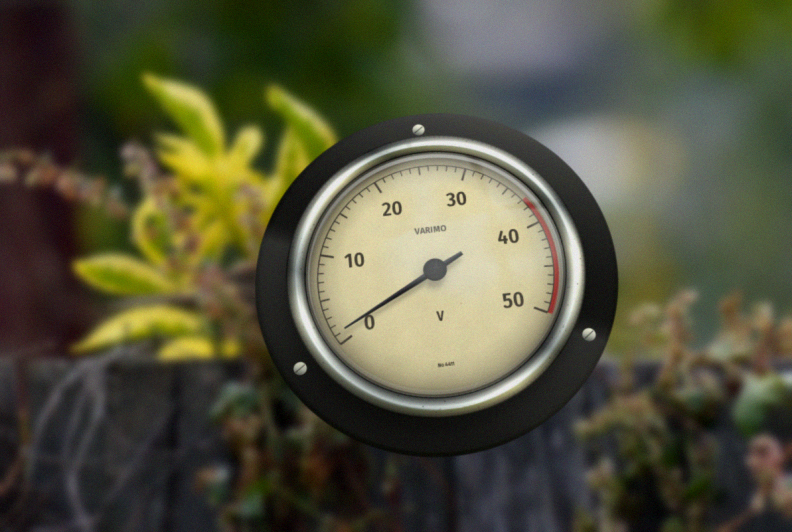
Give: **1** V
